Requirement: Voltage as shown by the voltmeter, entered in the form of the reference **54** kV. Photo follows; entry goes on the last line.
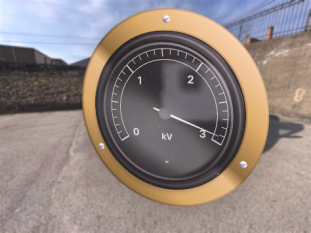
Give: **2.9** kV
